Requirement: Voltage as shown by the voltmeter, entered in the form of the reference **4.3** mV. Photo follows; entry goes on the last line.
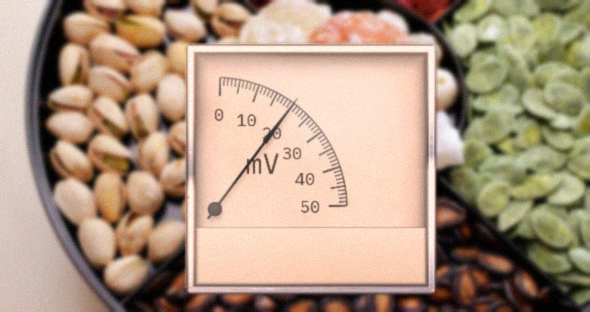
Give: **20** mV
